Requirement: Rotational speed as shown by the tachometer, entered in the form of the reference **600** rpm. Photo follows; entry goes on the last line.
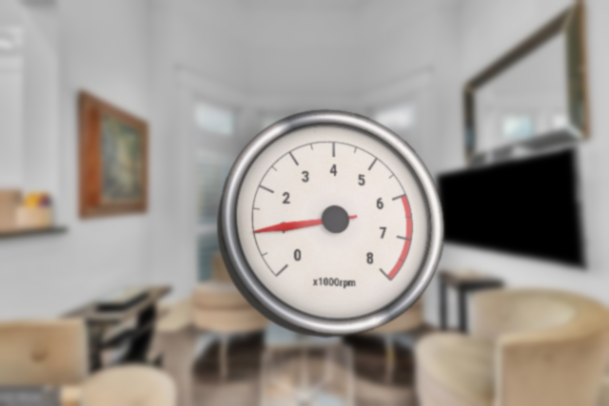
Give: **1000** rpm
